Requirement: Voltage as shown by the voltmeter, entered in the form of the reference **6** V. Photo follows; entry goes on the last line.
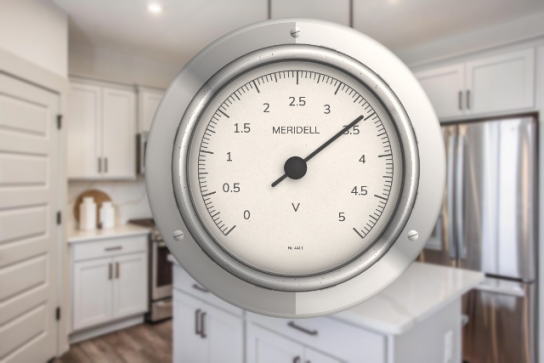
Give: **3.45** V
